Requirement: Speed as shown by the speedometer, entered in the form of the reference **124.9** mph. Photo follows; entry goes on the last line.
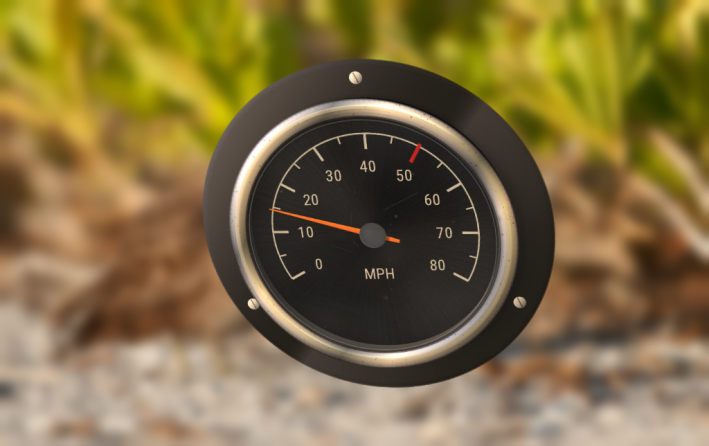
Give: **15** mph
